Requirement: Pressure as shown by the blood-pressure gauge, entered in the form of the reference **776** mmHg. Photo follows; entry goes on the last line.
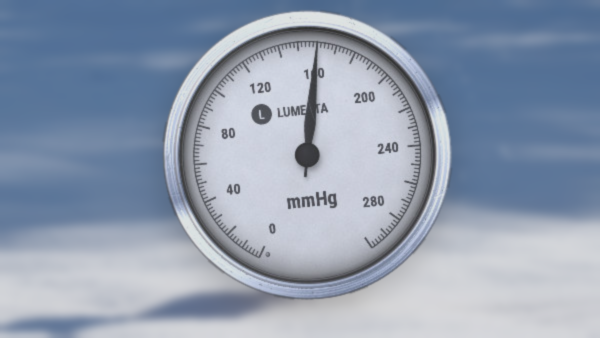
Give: **160** mmHg
